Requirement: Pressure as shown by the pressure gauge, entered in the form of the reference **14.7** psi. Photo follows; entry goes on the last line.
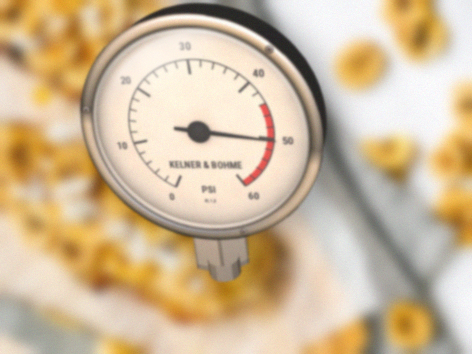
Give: **50** psi
